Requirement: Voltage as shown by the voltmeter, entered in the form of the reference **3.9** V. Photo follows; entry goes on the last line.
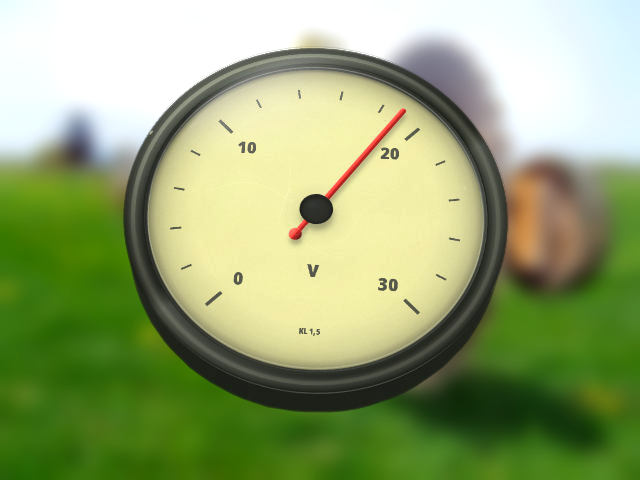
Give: **19** V
